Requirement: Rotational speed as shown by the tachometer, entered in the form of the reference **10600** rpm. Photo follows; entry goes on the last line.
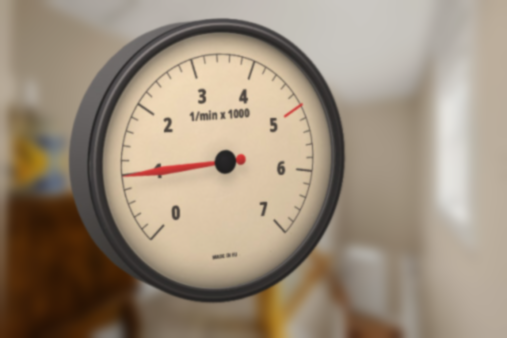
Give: **1000** rpm
